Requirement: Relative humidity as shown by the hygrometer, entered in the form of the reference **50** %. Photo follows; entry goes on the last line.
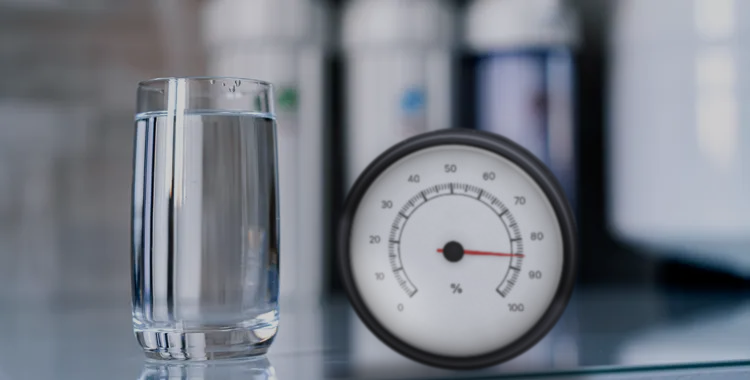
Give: **85** %
